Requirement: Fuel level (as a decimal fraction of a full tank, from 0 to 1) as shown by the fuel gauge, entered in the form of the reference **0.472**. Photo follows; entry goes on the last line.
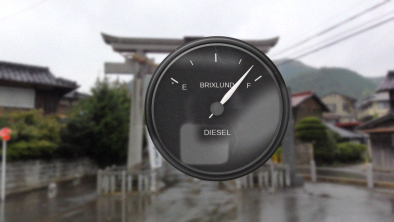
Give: **0.875**
